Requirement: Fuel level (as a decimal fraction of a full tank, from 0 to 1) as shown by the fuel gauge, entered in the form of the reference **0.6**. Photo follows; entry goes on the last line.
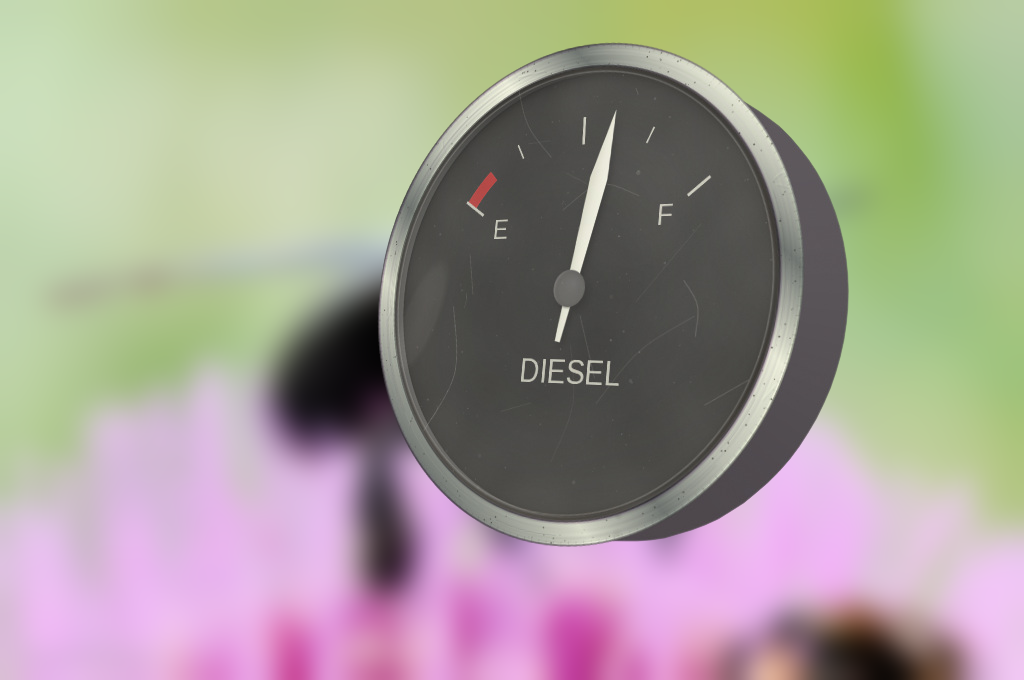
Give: **0.625**
